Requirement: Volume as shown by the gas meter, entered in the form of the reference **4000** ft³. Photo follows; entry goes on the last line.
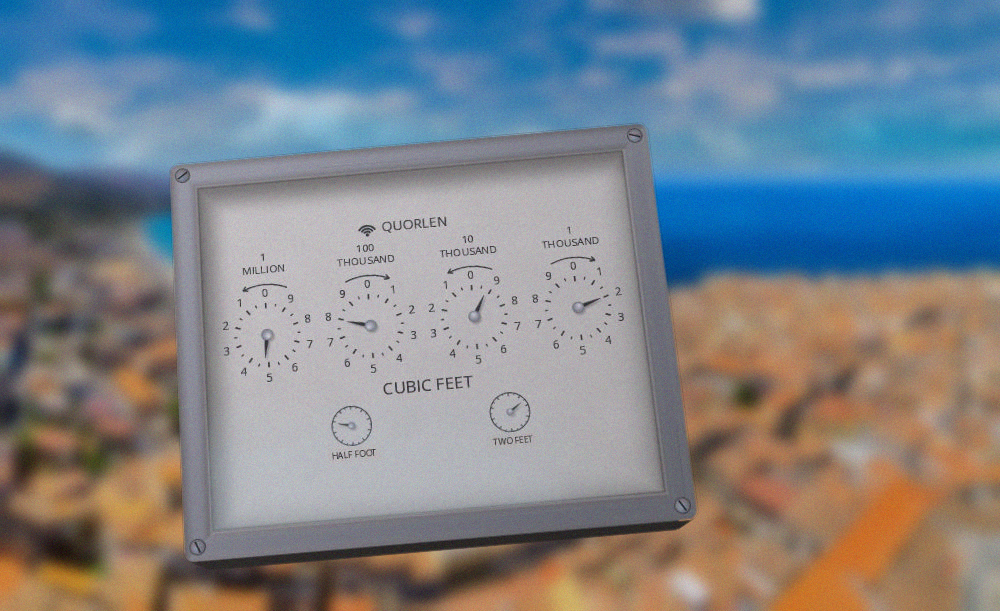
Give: **479200** ft³
